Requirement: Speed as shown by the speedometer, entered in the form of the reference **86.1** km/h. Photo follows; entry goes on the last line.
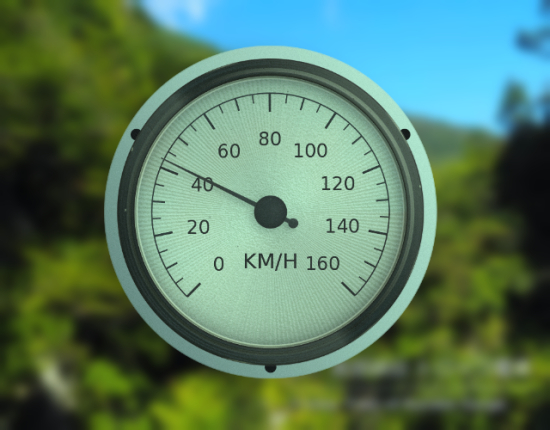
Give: **42.5** km/h
